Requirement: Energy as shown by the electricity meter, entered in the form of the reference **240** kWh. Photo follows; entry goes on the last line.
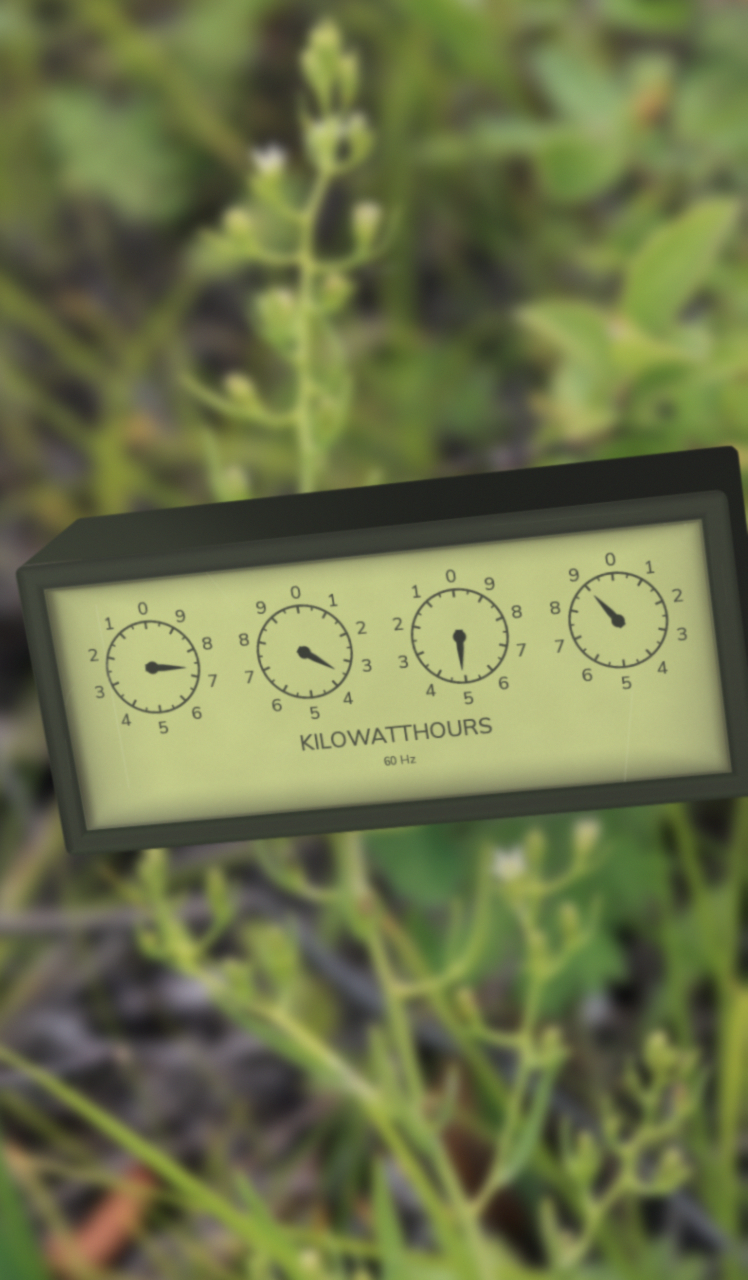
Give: **7349** kWh
